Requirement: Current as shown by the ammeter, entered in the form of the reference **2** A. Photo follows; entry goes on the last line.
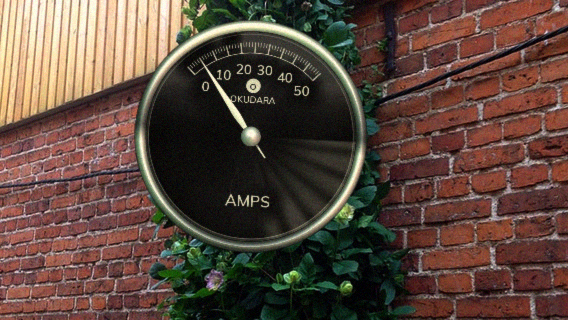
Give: **5** A
